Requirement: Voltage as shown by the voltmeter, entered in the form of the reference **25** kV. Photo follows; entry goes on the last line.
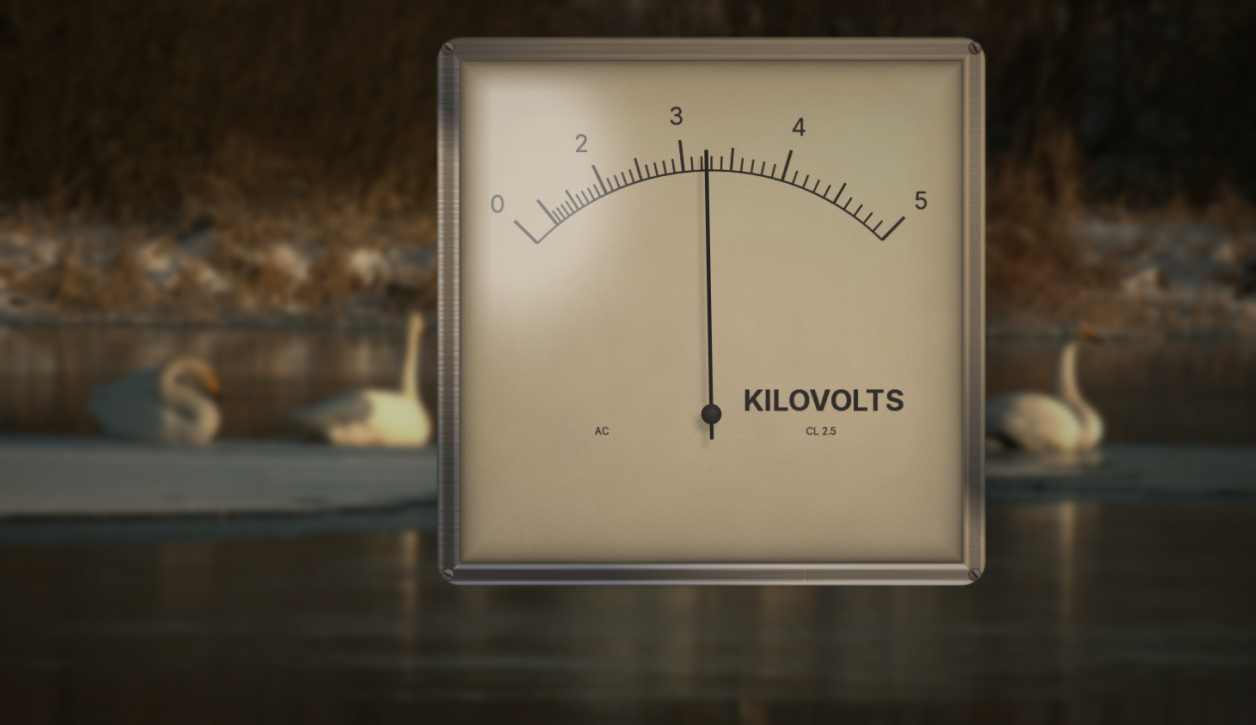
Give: **3.25** kV
